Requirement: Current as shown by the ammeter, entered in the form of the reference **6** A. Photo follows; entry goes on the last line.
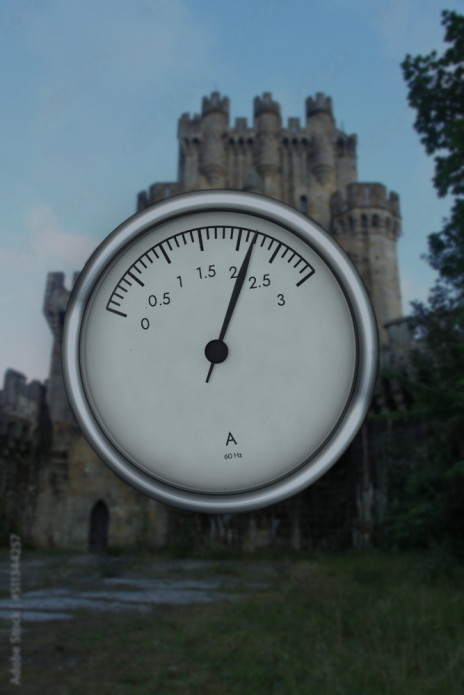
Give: **2.2** A
